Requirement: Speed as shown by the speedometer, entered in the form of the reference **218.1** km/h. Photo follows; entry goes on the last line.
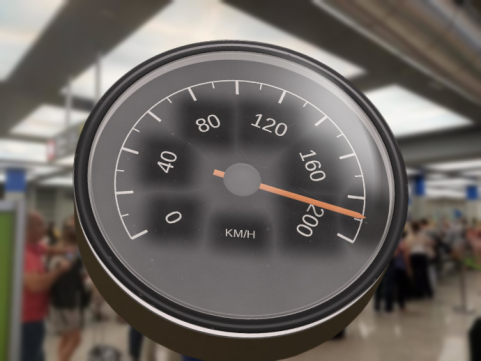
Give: **190** km/h
